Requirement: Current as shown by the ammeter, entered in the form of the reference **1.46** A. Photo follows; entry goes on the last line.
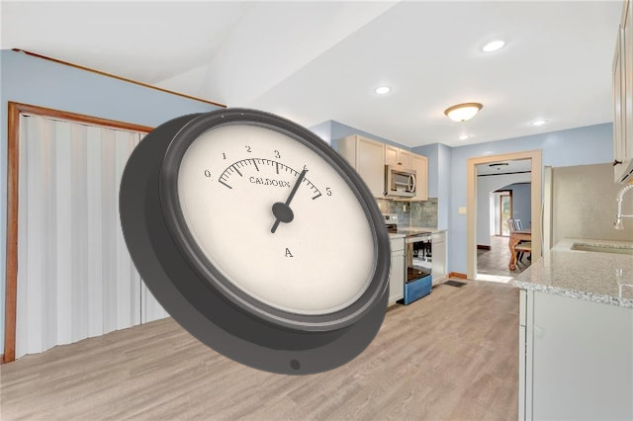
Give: **4** A
